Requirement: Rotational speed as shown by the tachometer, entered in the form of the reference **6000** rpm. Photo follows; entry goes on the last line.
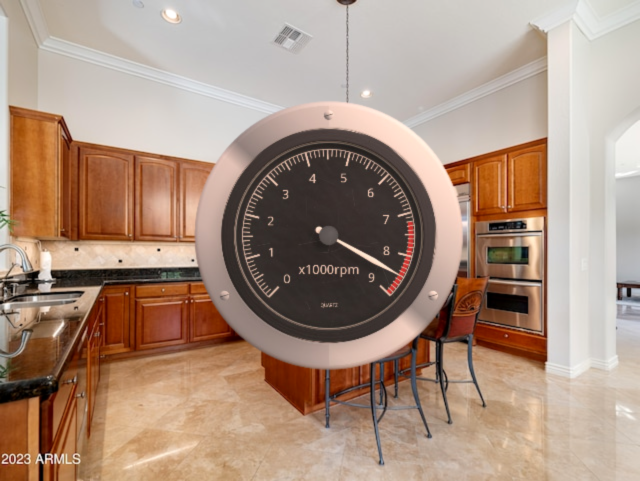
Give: **8500** rpm
